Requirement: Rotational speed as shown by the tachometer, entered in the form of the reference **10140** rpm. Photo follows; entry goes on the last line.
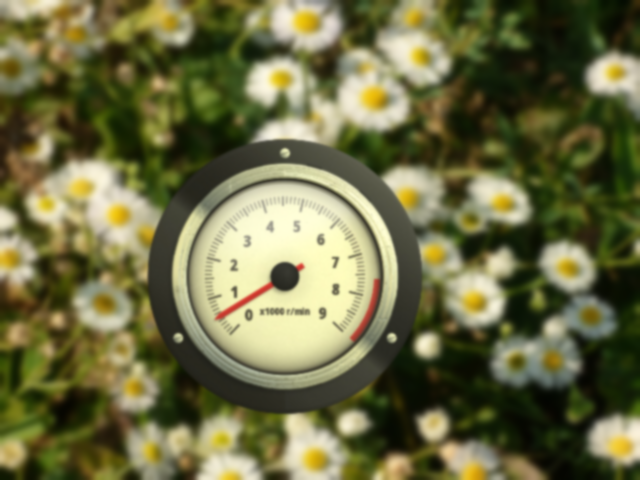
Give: **500** rpm
